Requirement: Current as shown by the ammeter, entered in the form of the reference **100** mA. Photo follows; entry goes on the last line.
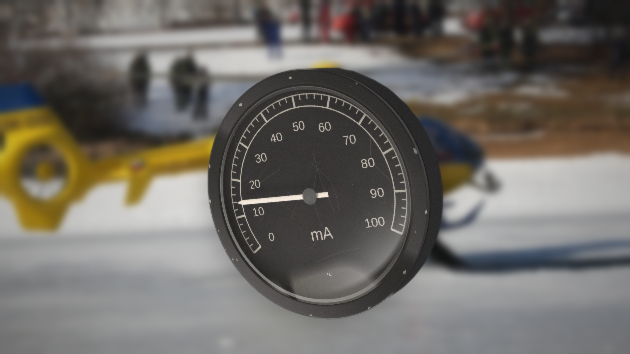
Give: **14** mA
